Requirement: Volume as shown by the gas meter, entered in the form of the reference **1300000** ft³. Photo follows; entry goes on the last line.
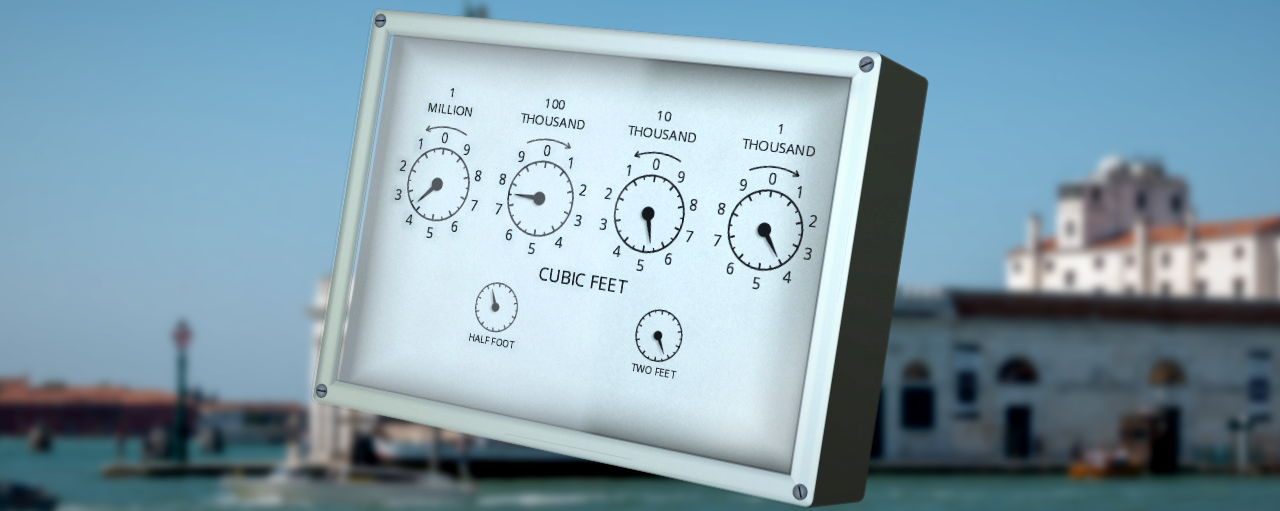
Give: **375400** ft³
